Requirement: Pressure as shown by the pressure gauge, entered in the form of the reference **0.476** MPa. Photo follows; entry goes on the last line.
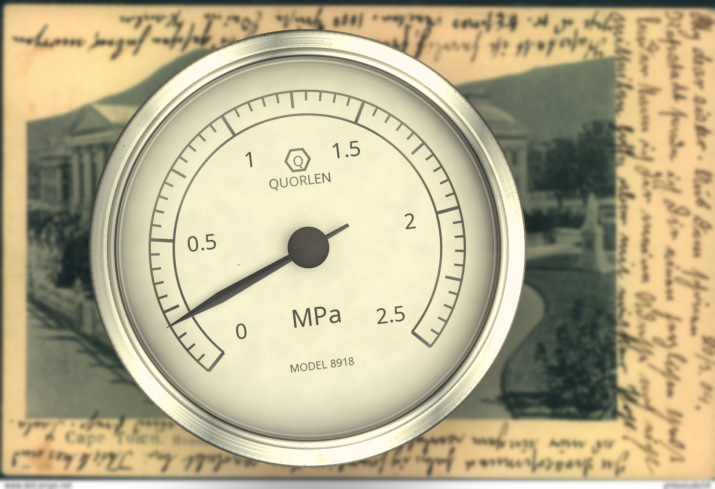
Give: **0.2** MPa
